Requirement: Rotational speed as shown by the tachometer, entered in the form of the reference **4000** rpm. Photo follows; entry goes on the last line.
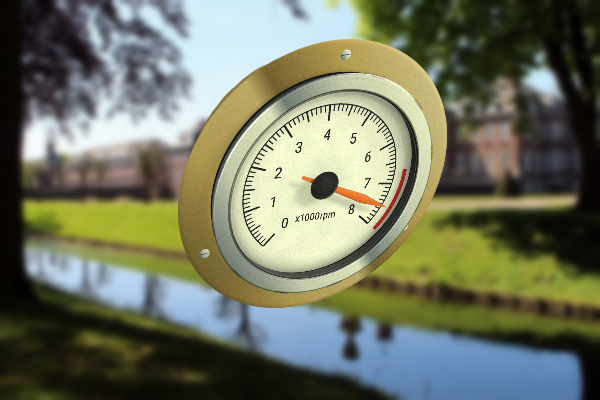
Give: **7500** rpm
